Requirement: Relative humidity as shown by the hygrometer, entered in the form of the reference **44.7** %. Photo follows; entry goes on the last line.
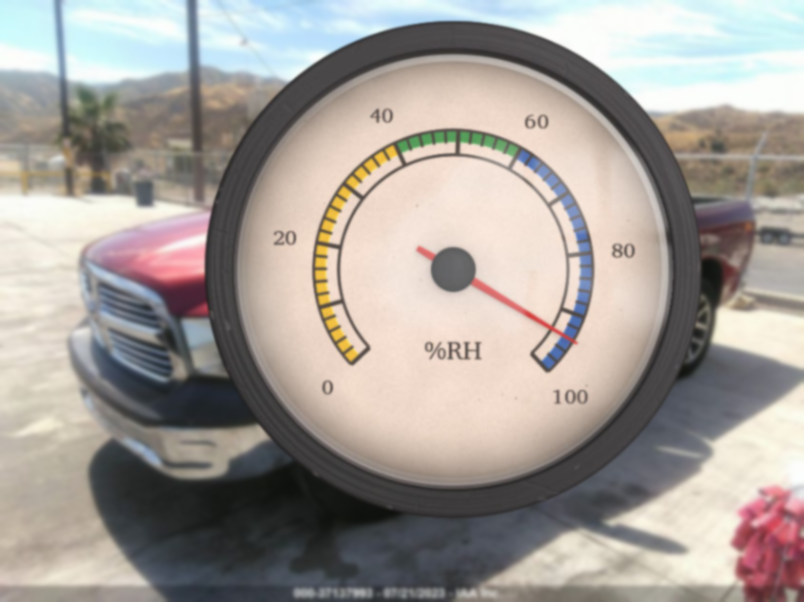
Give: **94** %
